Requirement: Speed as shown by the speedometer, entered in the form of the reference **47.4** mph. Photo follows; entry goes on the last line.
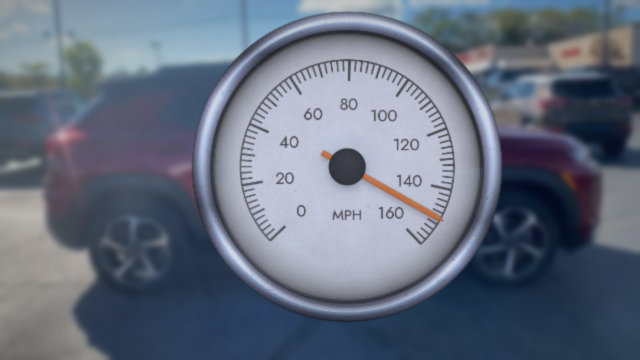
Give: **150** mph
